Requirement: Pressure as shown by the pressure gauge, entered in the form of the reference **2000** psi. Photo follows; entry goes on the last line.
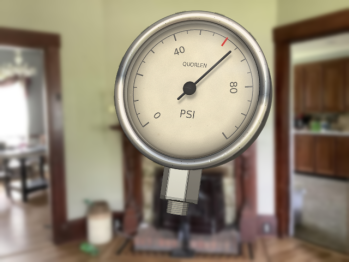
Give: **65** psi
